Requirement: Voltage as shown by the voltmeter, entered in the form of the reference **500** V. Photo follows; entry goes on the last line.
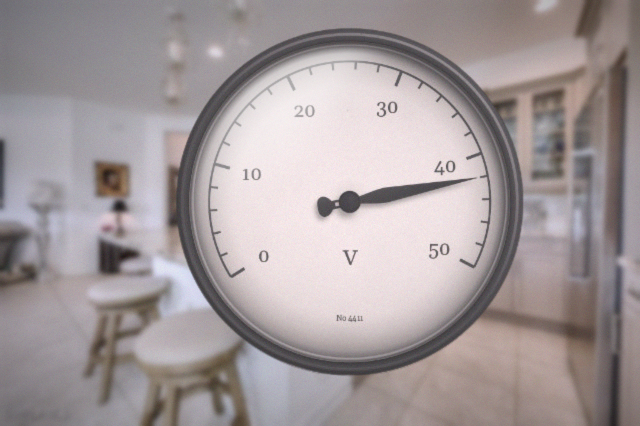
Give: **42** V
